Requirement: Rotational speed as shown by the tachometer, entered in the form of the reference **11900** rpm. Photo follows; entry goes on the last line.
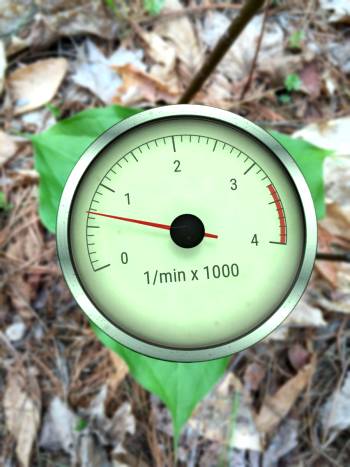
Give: **650** rpm
